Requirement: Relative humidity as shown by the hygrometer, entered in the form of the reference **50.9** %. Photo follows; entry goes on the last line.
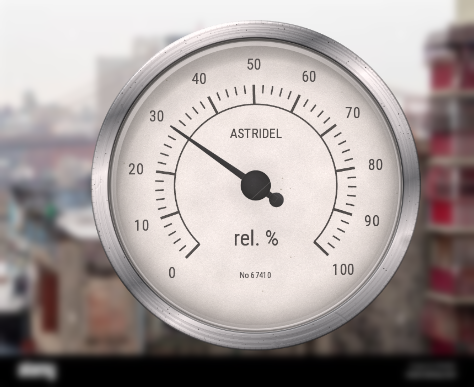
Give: **30** %
